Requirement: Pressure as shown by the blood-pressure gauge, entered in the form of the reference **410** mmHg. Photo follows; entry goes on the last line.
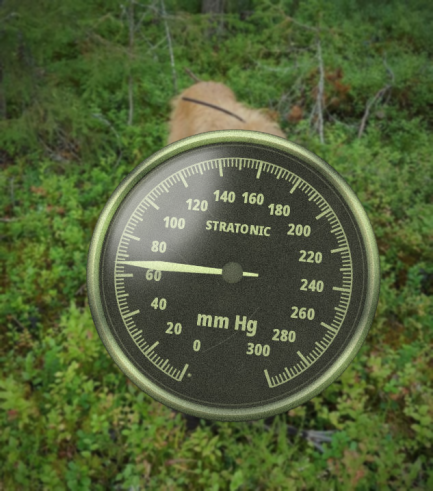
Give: **66** mmHg
